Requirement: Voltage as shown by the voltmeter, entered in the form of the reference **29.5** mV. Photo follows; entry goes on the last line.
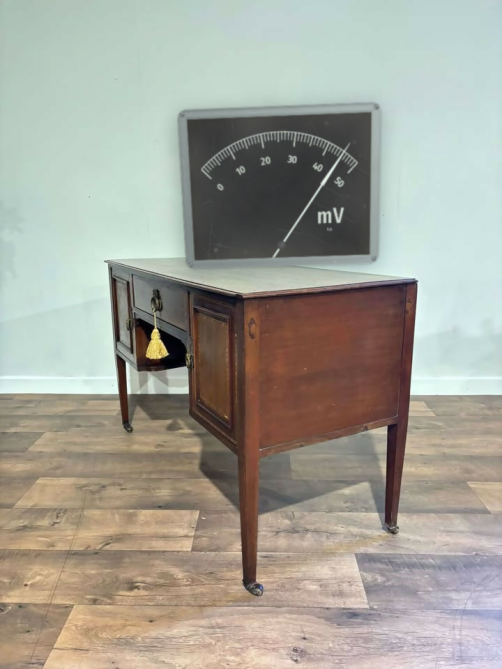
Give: **45** mV
